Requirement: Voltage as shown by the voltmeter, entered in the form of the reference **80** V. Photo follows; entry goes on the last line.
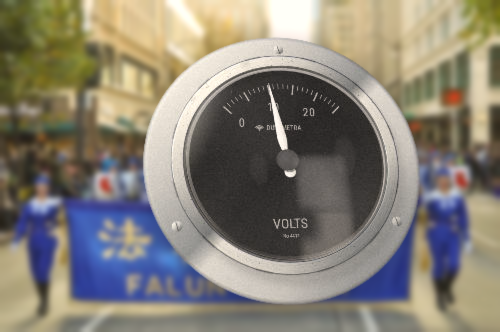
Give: **10** V
